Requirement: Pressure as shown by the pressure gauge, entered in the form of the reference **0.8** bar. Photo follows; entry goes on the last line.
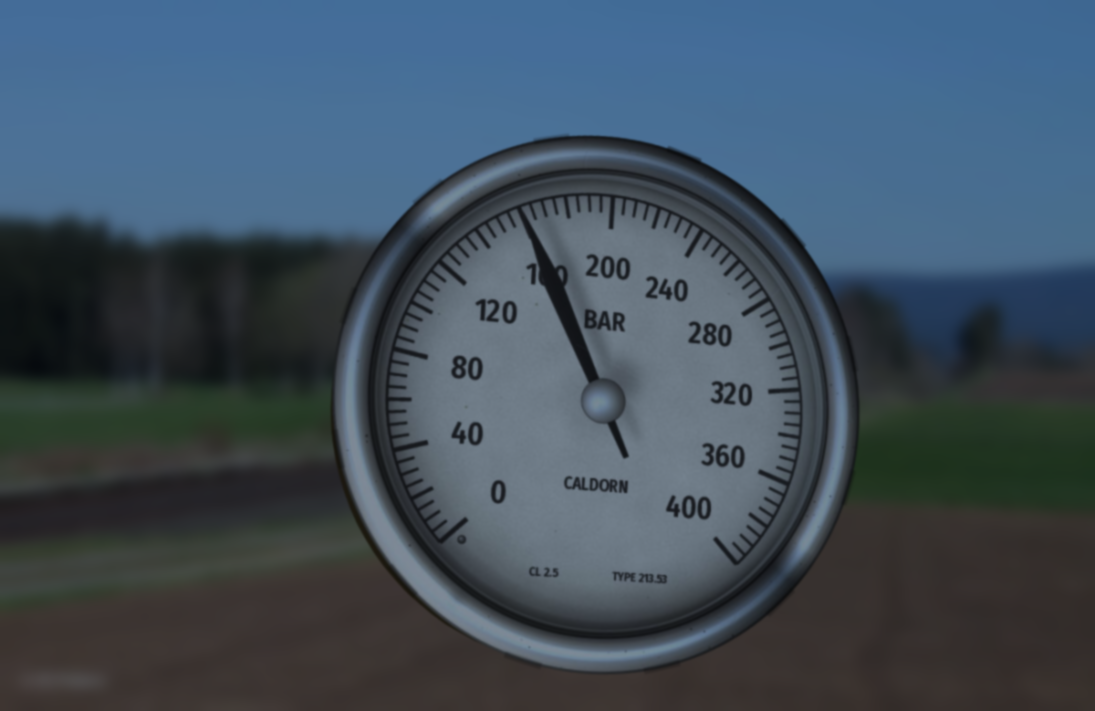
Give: **160** bar
